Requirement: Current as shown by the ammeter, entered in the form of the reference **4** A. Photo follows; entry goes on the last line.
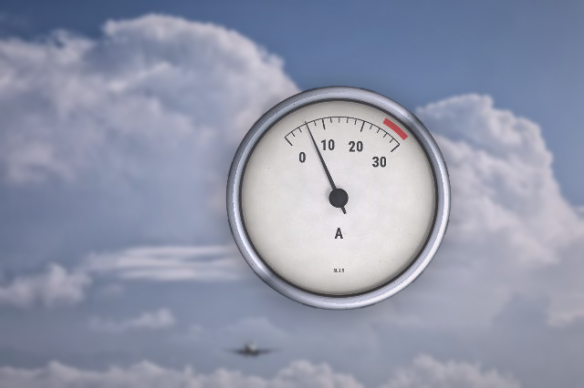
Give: **6** A
